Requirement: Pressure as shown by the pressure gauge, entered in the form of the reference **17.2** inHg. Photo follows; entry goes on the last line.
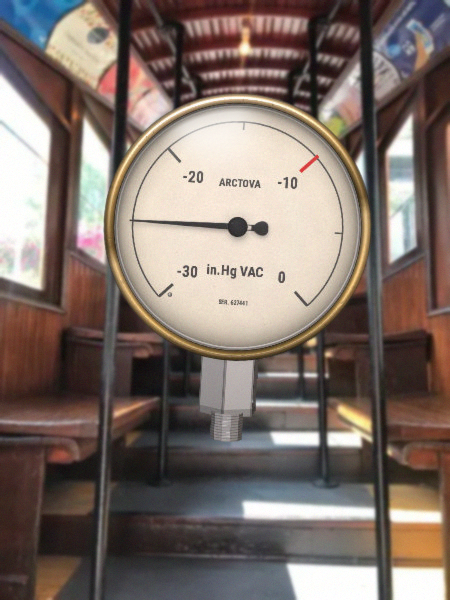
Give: **-25** inHg
